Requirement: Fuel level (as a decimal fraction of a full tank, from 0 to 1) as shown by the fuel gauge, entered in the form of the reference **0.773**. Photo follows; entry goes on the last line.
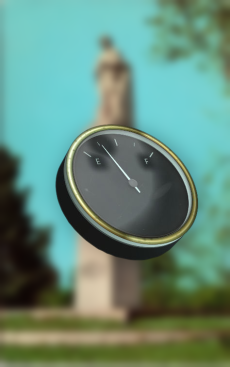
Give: **0.25**
